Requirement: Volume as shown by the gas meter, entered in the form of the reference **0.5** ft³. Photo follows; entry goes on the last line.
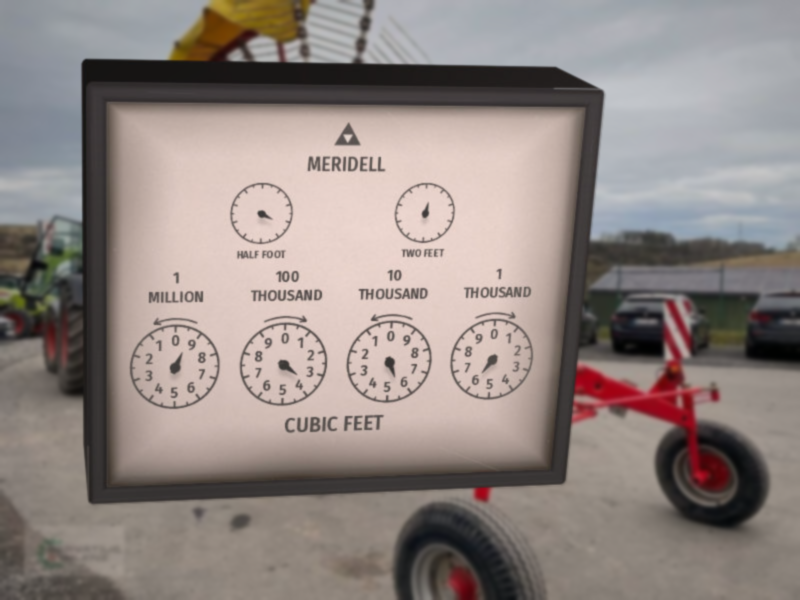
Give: **935600** ft³
